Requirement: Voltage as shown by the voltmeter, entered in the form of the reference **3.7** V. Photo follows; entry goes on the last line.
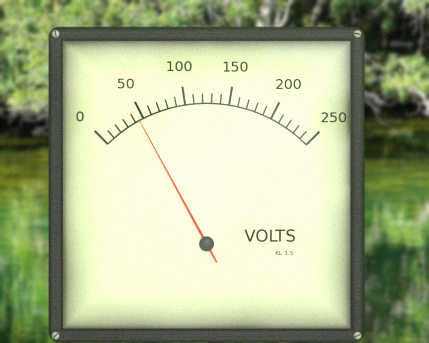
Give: **45** V
